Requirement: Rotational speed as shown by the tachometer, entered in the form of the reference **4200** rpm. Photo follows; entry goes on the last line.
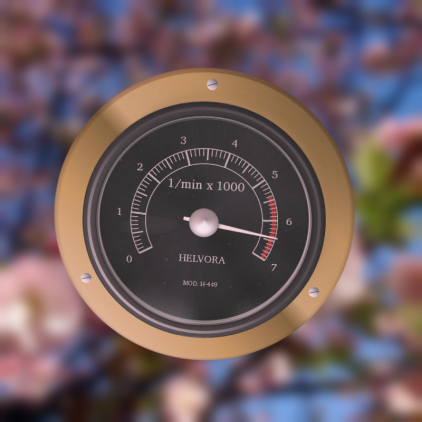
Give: **6400** rpm
